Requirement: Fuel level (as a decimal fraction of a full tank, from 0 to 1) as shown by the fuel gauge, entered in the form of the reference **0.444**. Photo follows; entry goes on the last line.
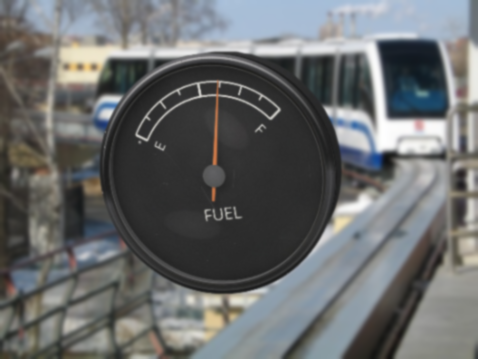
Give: **0.625**
